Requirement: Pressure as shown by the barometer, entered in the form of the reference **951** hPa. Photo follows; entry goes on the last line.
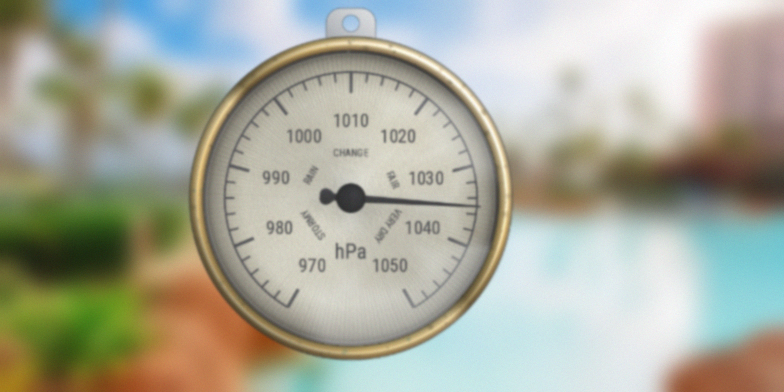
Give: **1035** hPa
